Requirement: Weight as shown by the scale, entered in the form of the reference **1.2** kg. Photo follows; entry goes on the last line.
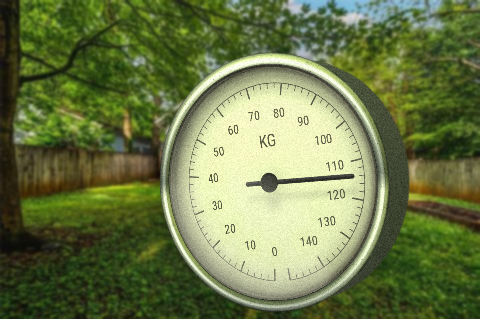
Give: **114** kg
